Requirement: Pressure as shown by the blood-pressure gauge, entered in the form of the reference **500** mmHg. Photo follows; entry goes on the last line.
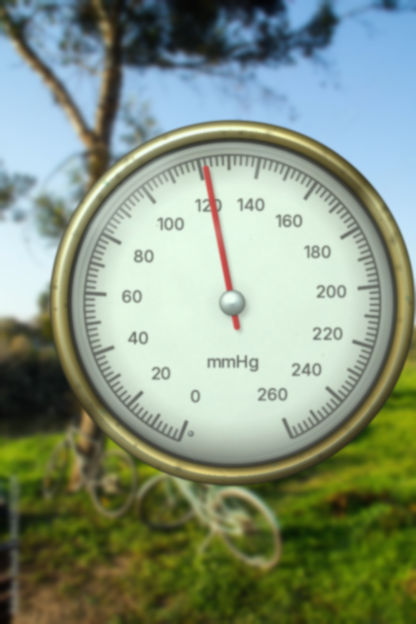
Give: **122** mmHg
